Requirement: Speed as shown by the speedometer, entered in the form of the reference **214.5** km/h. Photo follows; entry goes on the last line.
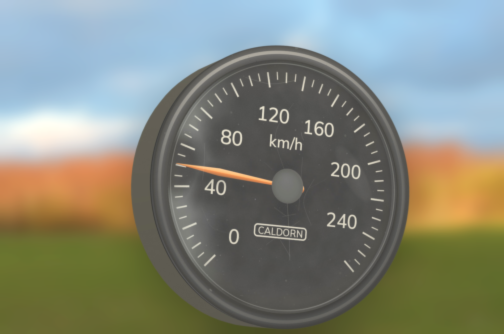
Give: **50** km/h
